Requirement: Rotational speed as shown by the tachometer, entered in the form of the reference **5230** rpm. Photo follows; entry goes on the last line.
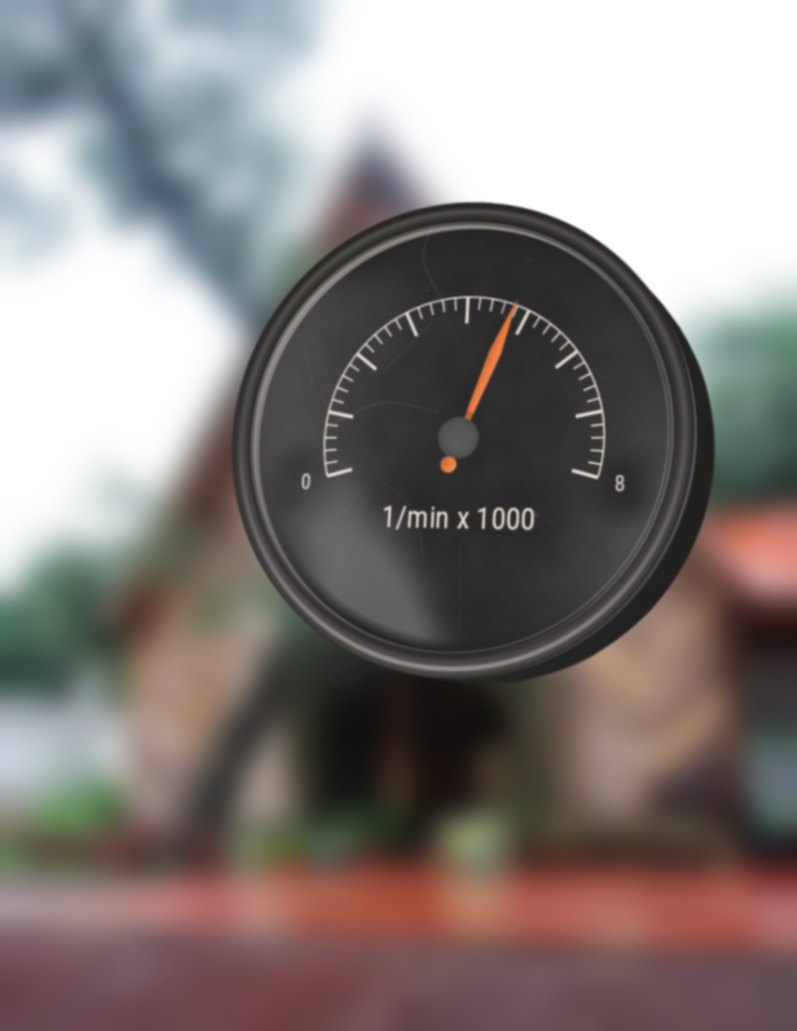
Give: **4800** rpm
